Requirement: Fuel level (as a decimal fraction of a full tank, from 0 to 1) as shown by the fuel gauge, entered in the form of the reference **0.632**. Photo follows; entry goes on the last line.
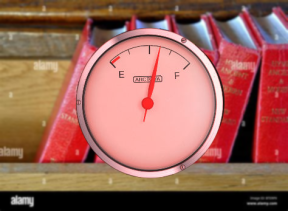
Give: **0.625**
